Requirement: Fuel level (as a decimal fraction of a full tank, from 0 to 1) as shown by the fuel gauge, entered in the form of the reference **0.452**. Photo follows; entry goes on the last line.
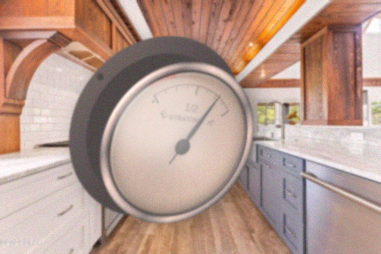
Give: **0.75**
